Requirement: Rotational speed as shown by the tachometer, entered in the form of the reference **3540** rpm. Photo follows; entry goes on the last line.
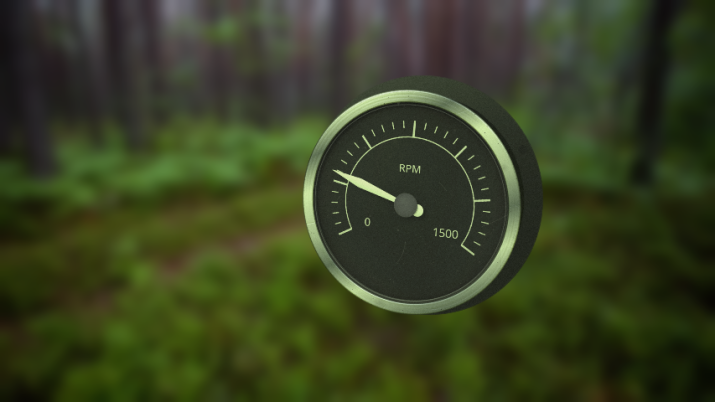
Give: **300** rpm
